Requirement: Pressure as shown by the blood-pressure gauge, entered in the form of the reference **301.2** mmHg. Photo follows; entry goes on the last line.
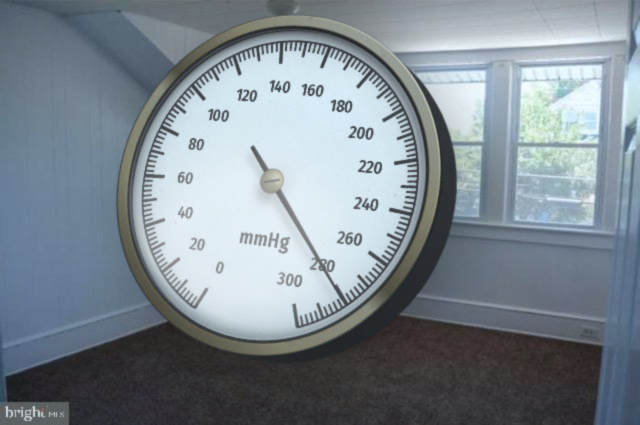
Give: **280** mmHg
